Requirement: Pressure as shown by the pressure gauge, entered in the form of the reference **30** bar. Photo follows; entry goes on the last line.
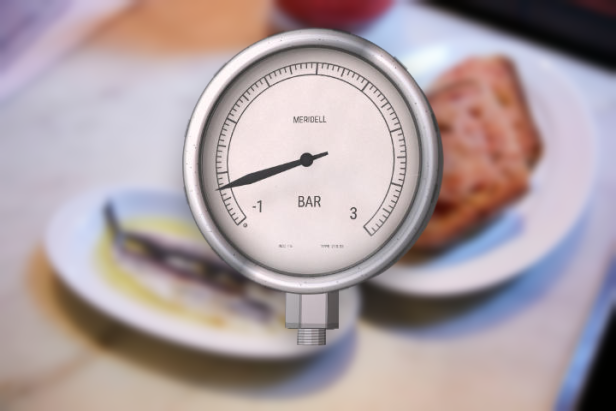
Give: **-0.65** bar
